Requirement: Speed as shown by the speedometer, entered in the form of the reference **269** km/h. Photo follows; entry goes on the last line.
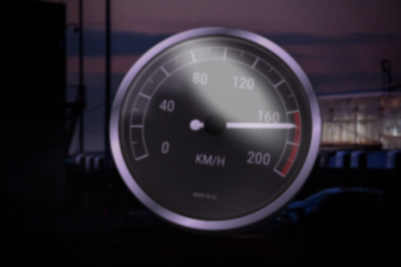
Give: **170** km/h
